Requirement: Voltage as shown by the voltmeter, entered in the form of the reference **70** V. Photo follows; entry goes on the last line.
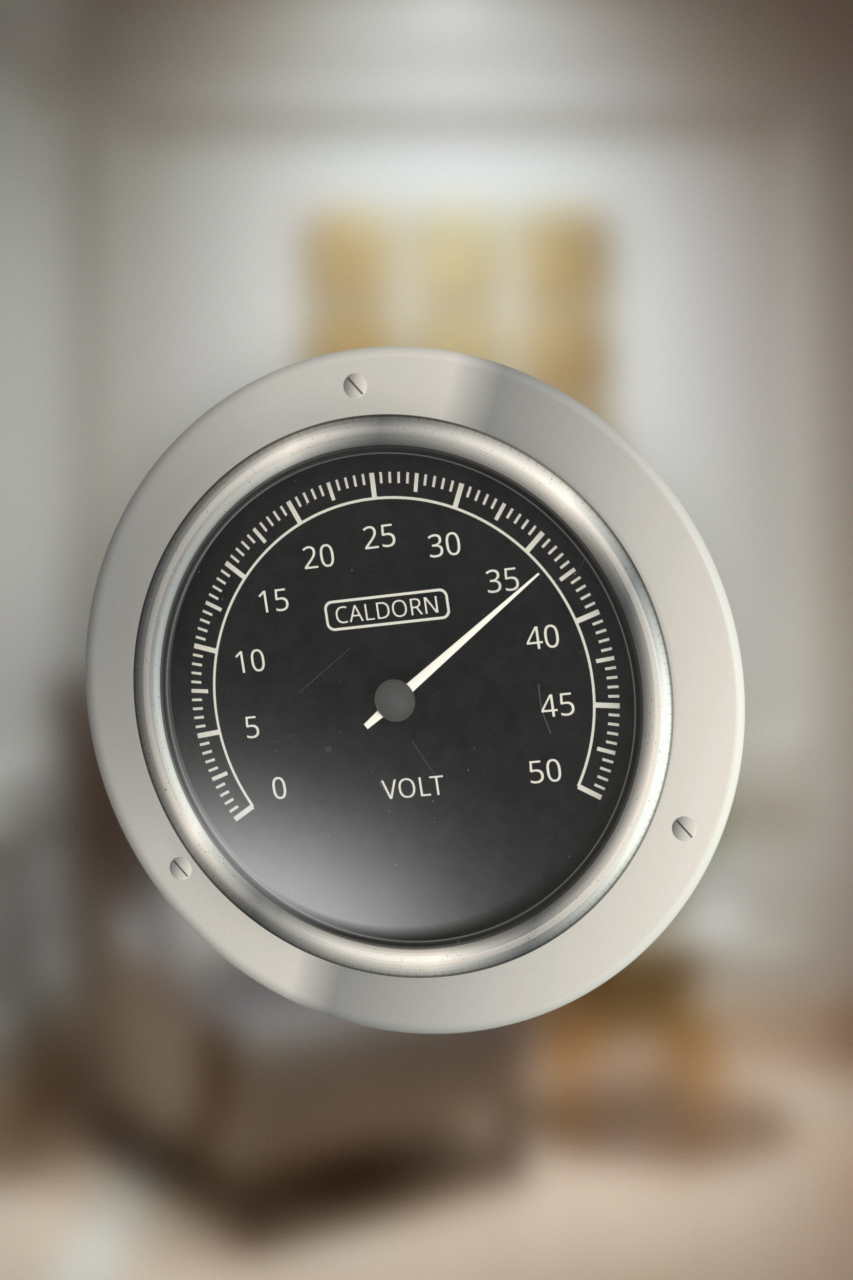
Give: **36.5** V
